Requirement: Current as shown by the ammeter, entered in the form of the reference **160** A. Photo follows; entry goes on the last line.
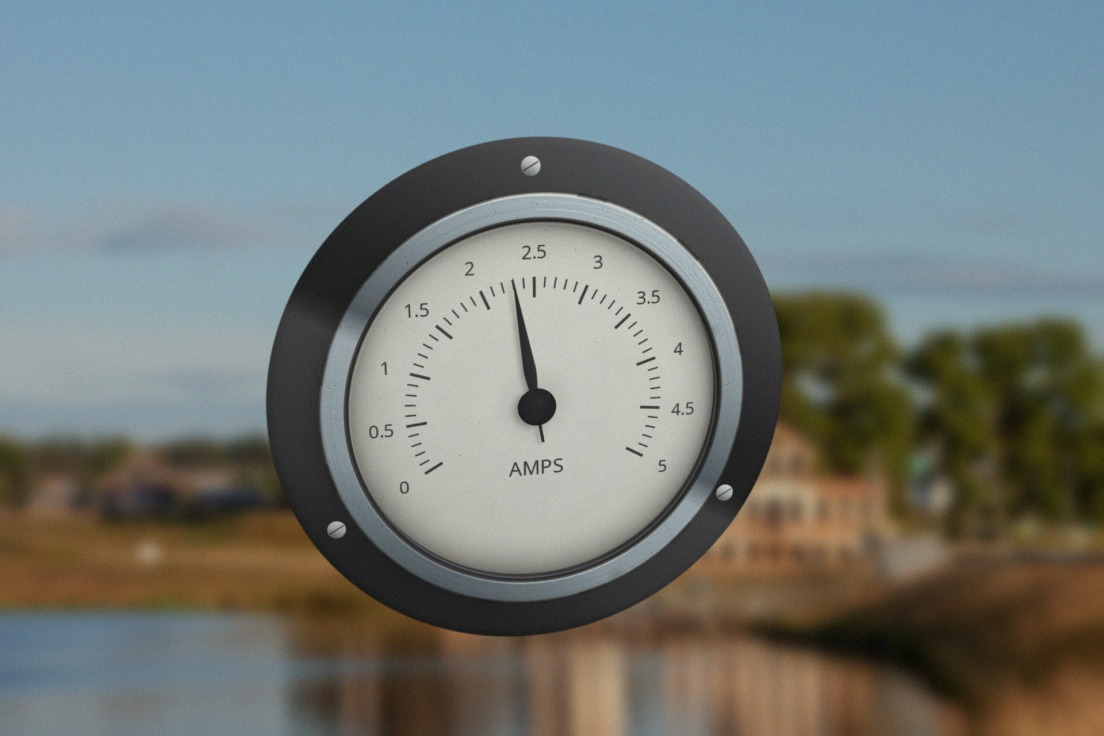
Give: **2.3** A
